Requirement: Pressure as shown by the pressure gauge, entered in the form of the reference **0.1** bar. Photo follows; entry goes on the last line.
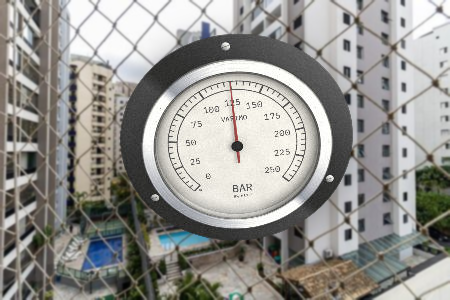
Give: **125** bar
